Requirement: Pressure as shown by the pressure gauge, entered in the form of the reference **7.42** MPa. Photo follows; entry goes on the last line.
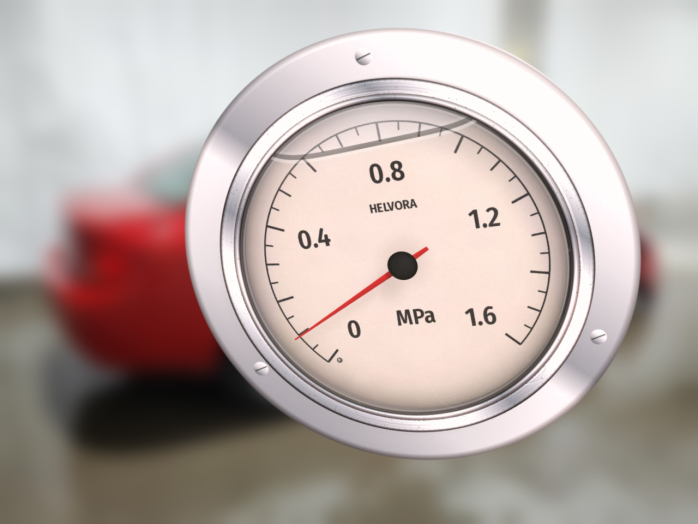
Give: **0.1** MPa
